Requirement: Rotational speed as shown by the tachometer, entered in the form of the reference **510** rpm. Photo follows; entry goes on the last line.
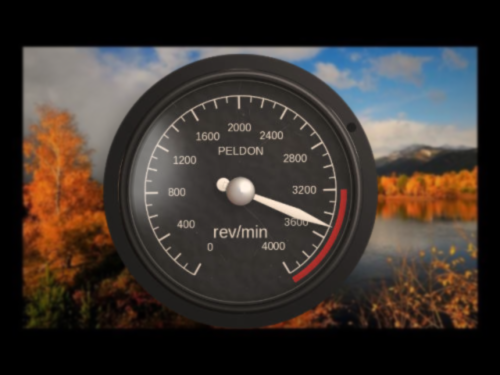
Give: **3500** rpm
